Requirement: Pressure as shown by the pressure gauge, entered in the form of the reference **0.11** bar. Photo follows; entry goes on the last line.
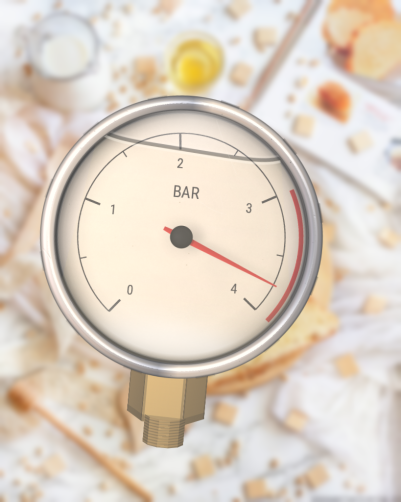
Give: **3.75** bar
